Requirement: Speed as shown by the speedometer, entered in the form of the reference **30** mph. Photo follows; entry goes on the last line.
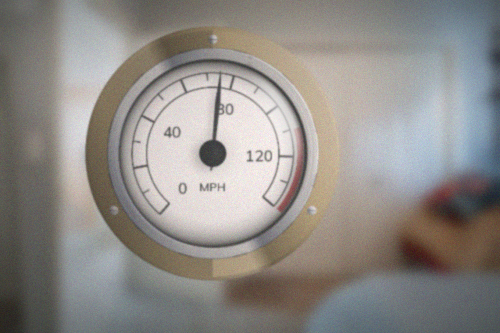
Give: **75** mph
